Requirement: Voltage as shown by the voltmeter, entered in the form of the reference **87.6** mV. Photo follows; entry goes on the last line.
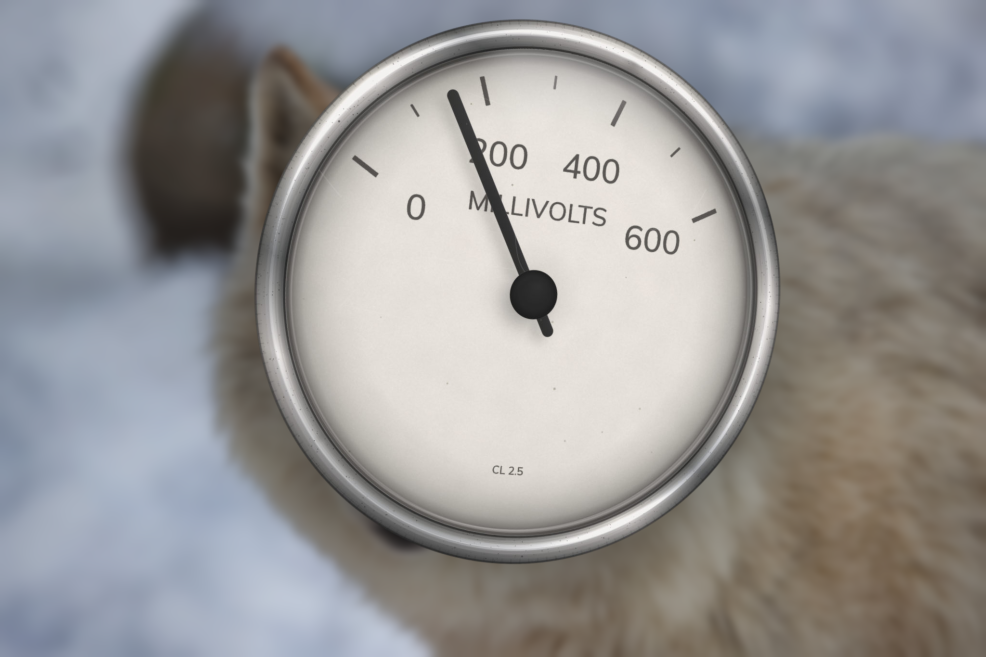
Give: **150** mV
